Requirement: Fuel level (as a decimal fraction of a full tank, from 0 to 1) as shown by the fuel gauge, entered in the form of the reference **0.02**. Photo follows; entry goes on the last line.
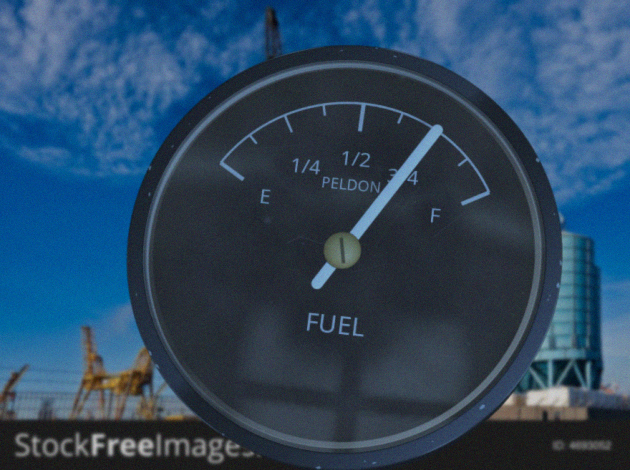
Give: **0.75**
